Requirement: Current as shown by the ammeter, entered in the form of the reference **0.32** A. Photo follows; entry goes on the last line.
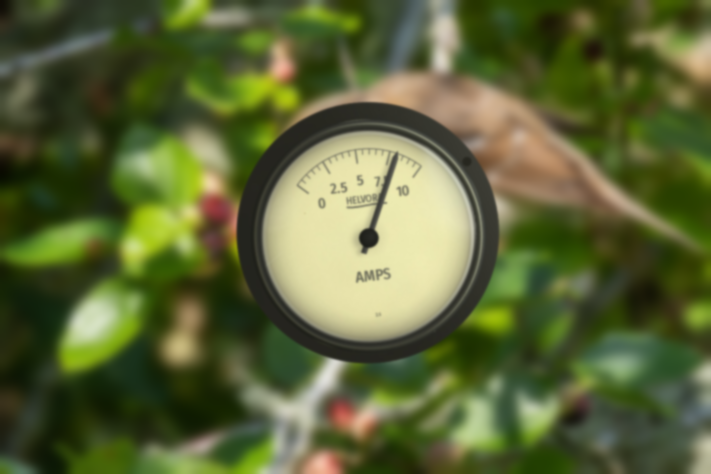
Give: **8** A
